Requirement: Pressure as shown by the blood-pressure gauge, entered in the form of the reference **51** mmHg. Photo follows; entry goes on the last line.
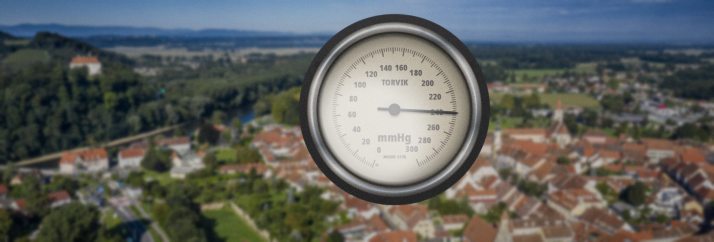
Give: **240** mmHg
